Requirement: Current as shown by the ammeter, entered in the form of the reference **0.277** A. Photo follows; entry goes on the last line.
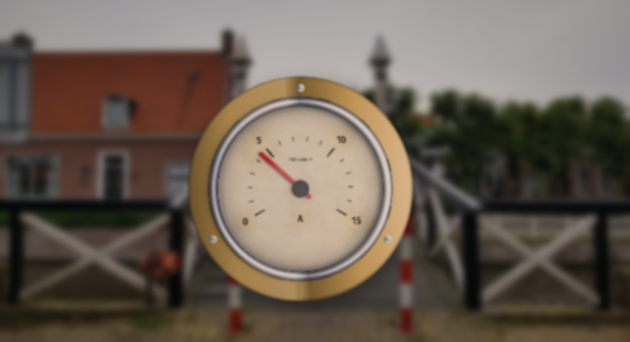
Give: **4.5** A
